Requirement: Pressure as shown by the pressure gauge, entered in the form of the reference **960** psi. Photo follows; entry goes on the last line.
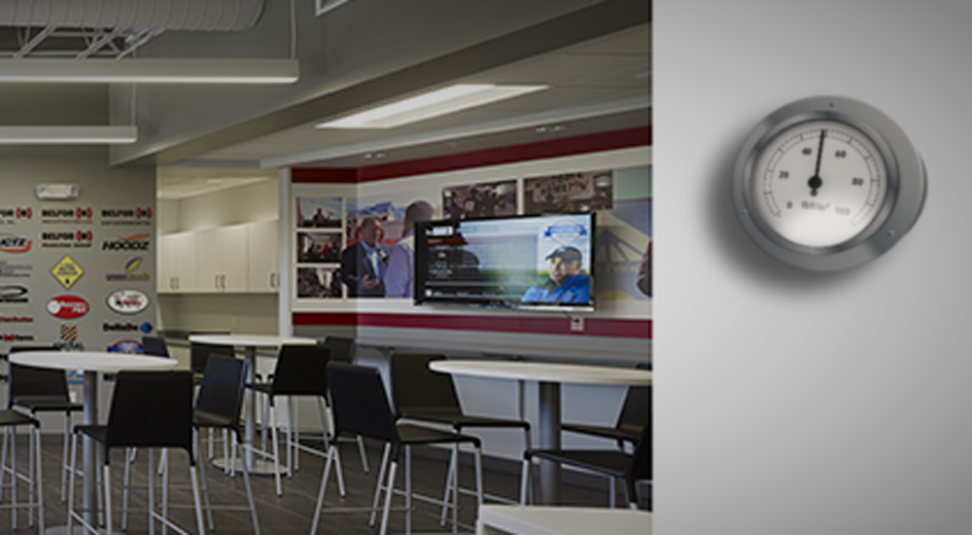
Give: **50** psi
